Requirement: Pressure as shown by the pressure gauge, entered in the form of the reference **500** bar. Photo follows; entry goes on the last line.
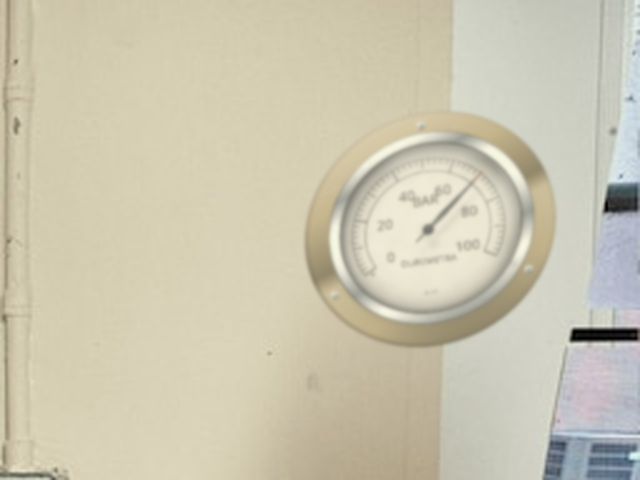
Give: **70** bar
